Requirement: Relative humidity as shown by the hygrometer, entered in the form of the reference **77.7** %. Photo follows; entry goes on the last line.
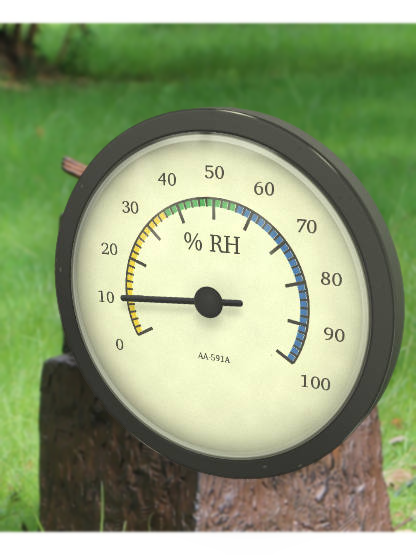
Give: **10** %
